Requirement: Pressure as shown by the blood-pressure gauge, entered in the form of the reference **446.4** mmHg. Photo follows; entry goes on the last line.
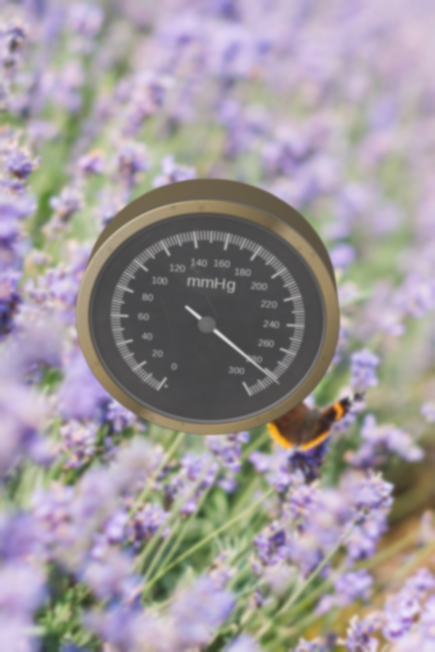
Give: **280** mmHg
